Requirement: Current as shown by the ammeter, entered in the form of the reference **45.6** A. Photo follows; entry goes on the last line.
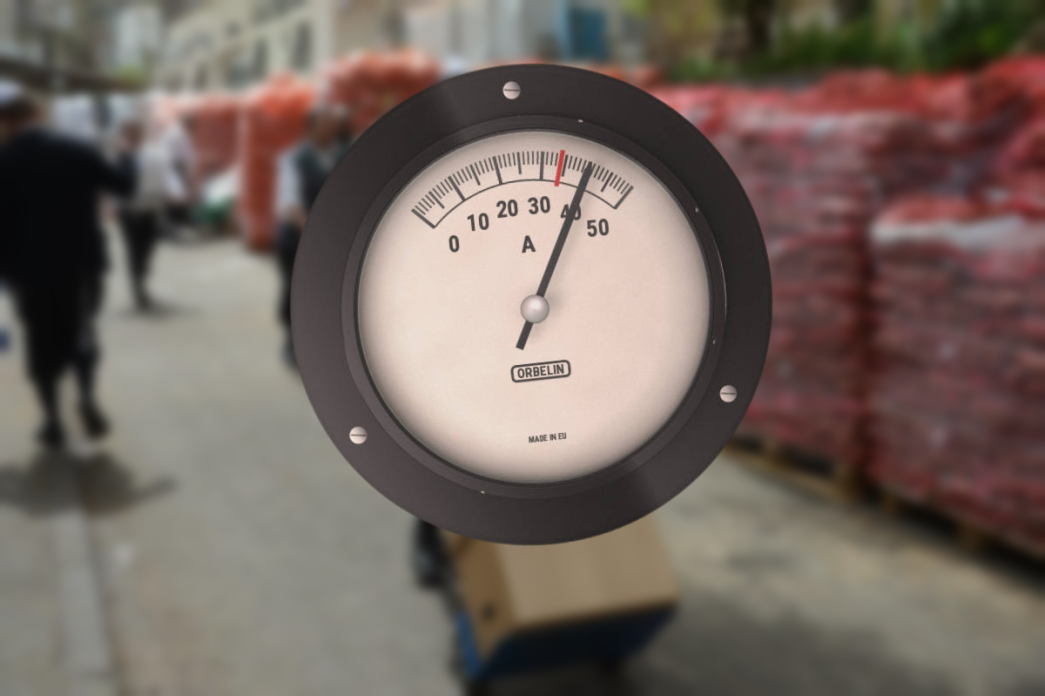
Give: **40** A
